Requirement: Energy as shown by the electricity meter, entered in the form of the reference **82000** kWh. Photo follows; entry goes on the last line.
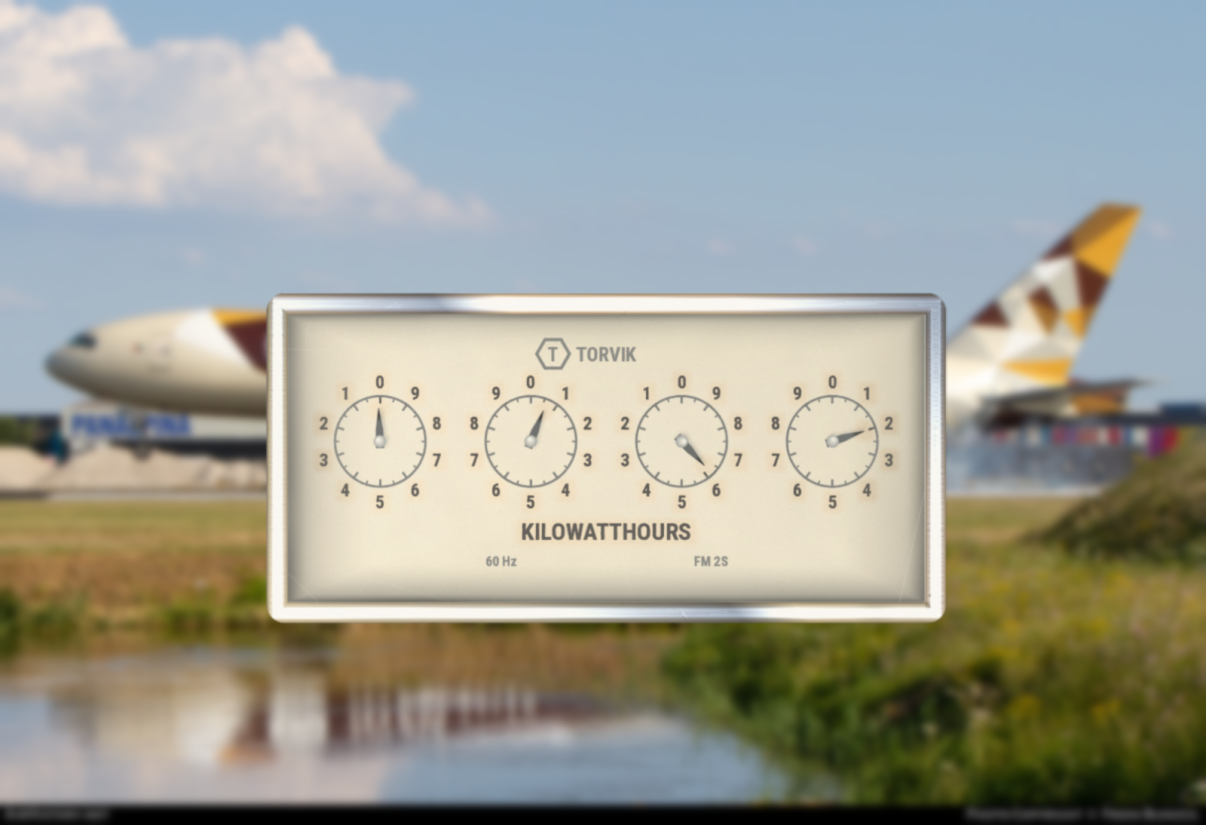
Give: **62** kWh
